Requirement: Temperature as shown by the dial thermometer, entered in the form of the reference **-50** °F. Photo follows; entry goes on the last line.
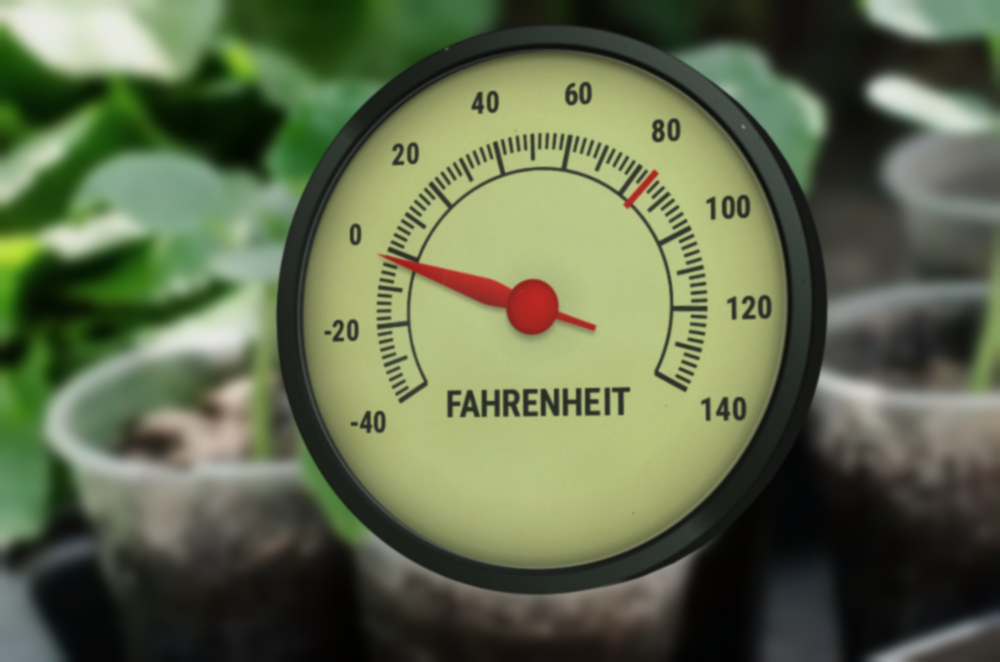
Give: **-2** °F
